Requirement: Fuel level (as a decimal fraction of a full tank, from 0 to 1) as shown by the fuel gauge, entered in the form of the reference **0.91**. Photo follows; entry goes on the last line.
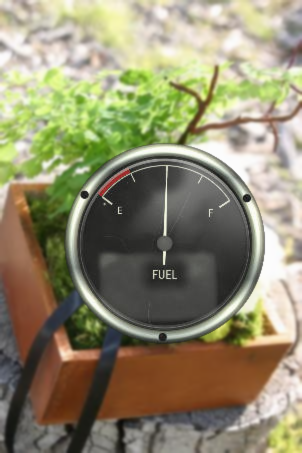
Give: **0.5**
